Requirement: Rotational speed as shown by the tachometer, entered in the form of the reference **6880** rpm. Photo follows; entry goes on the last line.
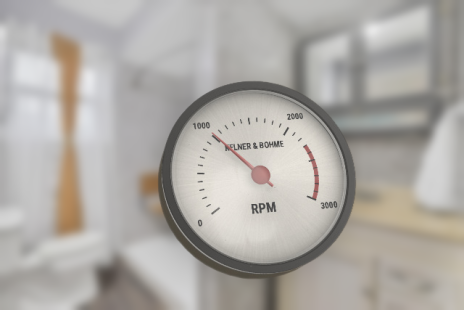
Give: **1000** rpm
